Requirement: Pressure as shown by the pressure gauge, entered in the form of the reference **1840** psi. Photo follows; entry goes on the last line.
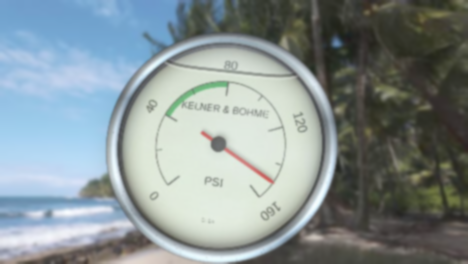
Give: **150** psi
